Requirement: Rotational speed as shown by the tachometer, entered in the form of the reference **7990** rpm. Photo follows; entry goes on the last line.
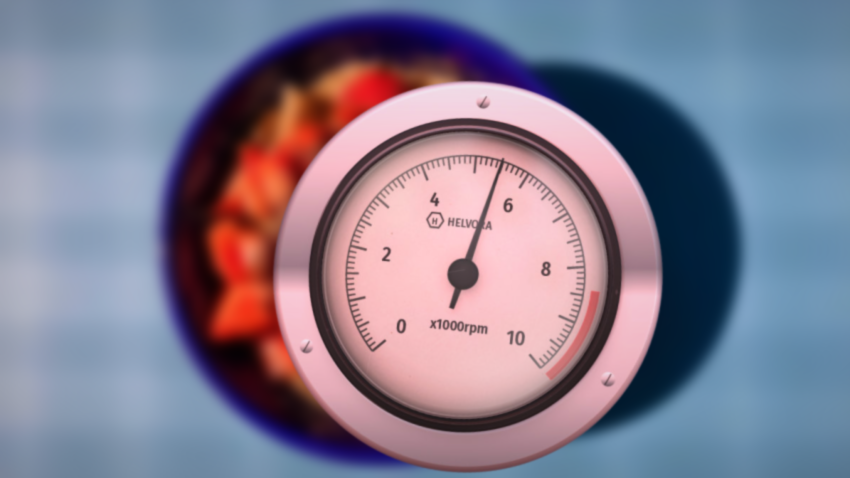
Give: **5500** rpm
